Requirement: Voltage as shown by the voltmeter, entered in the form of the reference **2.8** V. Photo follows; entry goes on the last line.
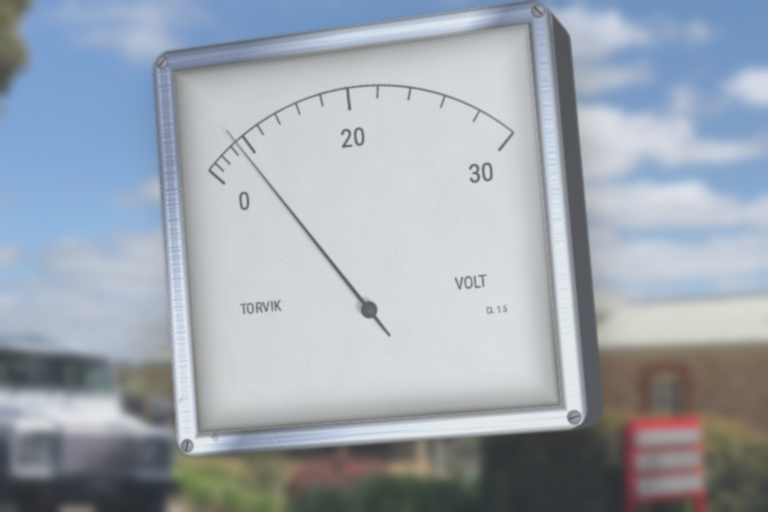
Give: **9** V
